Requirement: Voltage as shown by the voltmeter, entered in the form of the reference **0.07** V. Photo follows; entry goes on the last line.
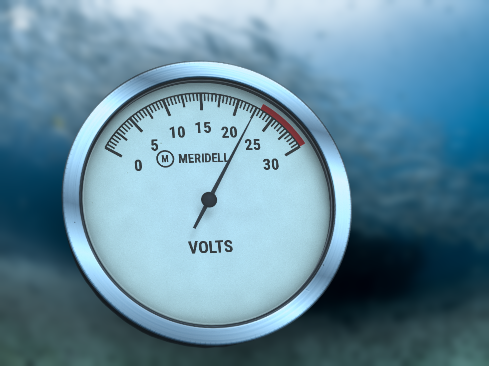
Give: **22.5** V
